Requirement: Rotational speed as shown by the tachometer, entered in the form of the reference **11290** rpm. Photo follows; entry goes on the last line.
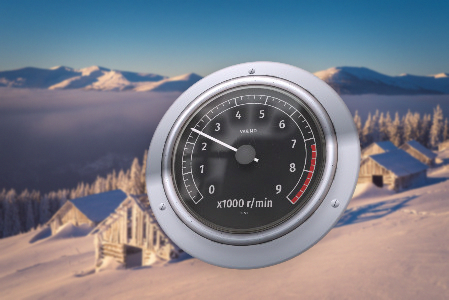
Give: **2400** rpm
